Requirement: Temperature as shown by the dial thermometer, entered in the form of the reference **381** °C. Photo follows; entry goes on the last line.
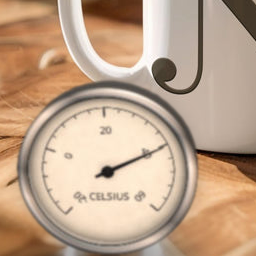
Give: **40** °C
